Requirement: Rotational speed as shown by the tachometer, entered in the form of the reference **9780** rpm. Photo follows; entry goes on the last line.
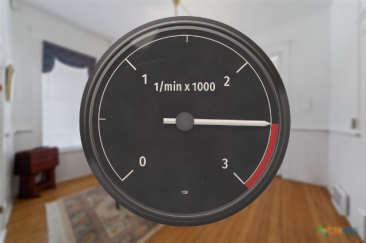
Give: **2500** rpm
